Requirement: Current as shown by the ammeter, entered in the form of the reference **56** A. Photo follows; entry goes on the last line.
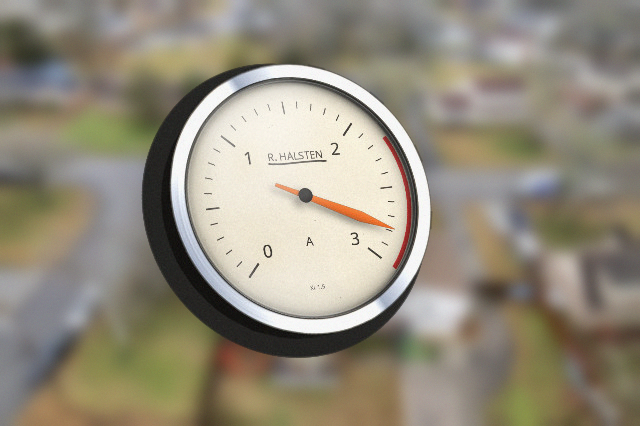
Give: **2.8** A
